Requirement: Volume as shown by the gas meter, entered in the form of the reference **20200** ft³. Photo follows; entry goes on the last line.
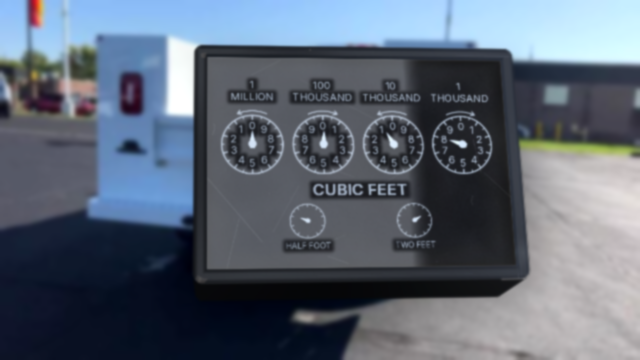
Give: **800** ft³
